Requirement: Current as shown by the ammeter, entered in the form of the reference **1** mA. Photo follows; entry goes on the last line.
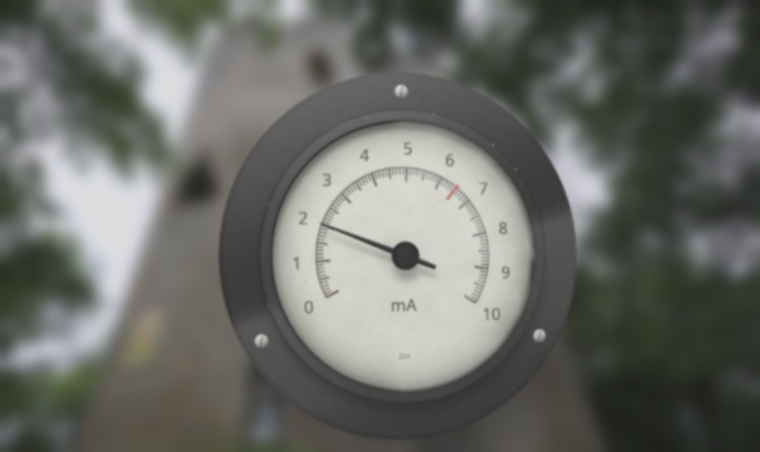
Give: **2** mA
